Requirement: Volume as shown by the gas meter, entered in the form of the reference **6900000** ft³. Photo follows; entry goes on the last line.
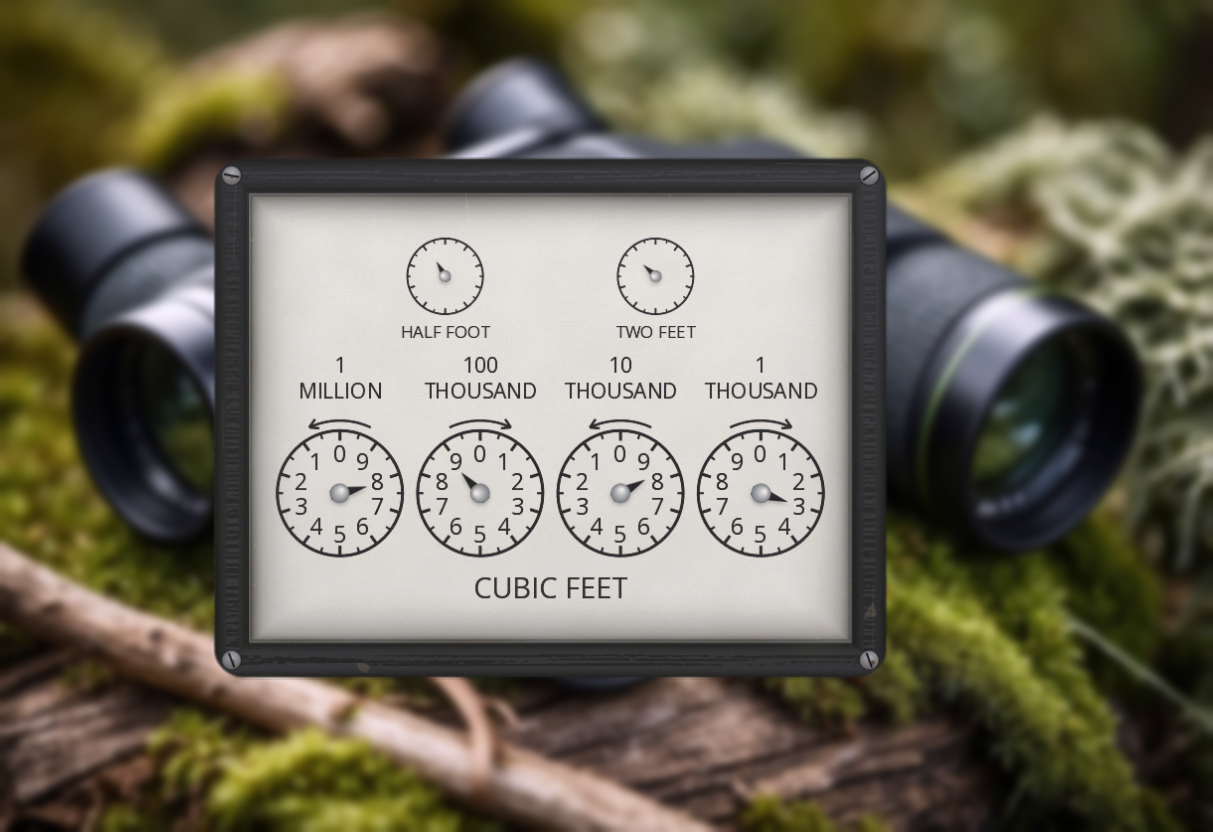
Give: **788300** ft³
